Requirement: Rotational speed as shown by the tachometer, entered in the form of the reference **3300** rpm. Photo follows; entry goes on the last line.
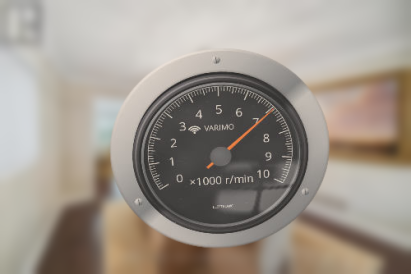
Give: **7000** rpm
